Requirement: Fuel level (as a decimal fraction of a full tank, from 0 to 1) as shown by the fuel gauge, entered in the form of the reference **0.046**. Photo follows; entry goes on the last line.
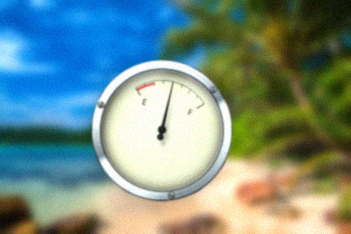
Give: **0.5**
